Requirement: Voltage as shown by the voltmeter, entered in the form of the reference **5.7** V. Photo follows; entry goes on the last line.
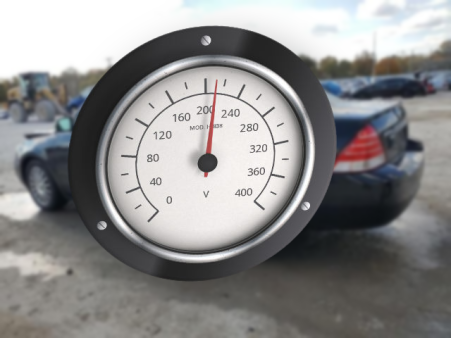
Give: **210** V
